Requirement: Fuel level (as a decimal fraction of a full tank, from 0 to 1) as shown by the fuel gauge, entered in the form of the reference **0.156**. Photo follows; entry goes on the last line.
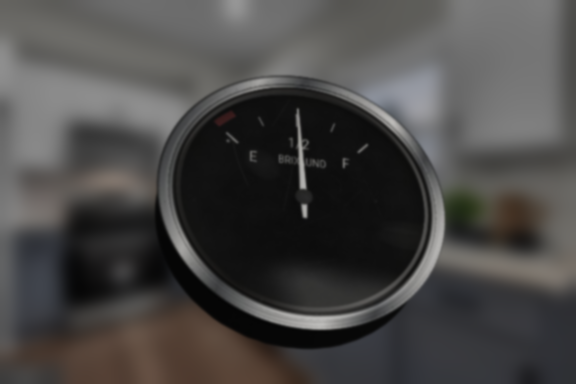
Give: **0.5**
